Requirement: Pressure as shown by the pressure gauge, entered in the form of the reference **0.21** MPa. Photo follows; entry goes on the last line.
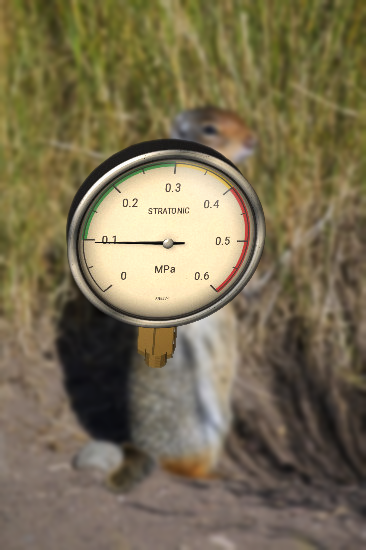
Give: **0.1** MPa
